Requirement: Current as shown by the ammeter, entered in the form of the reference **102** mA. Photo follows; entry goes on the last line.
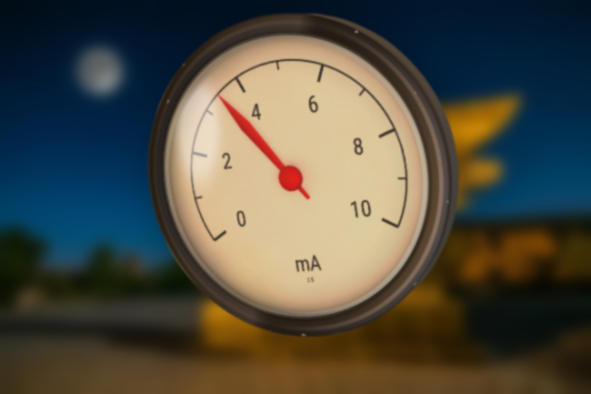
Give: **3.5** mA
